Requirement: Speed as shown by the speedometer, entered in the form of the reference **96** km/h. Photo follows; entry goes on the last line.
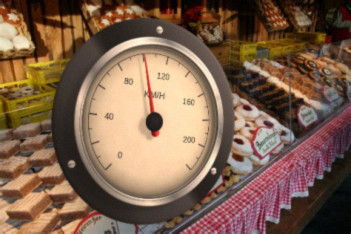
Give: **100** km/h
